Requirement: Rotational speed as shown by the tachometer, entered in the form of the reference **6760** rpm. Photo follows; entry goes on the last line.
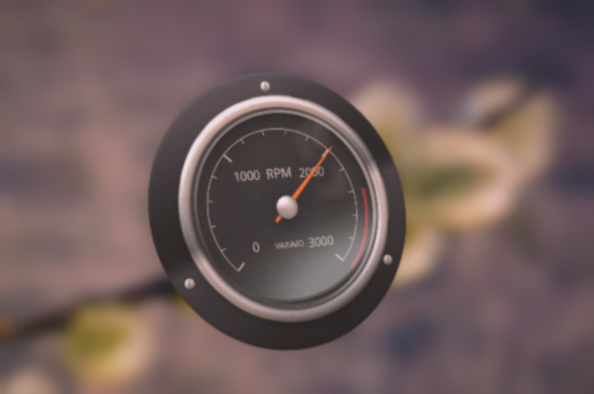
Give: **2000** rpm
